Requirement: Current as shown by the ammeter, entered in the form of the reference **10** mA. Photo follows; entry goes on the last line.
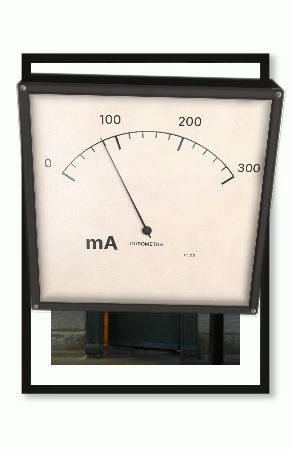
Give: **80** mA
